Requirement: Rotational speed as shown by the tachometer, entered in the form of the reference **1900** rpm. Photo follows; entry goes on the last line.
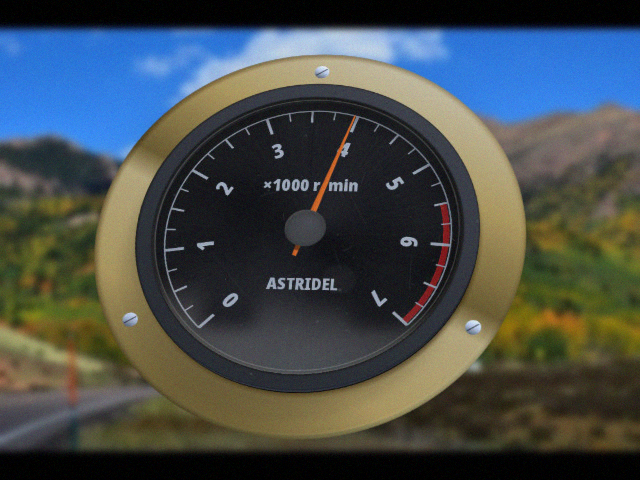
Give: **4000** rpm
